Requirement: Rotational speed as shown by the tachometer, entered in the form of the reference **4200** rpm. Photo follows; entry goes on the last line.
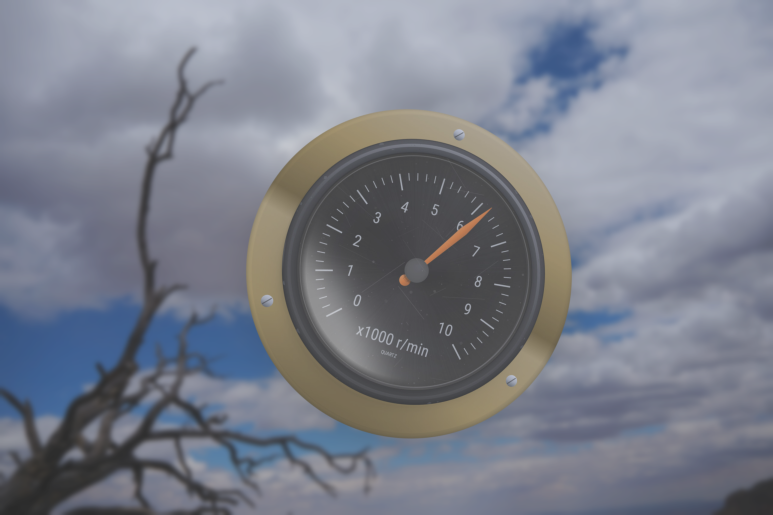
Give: **6200** rpm
